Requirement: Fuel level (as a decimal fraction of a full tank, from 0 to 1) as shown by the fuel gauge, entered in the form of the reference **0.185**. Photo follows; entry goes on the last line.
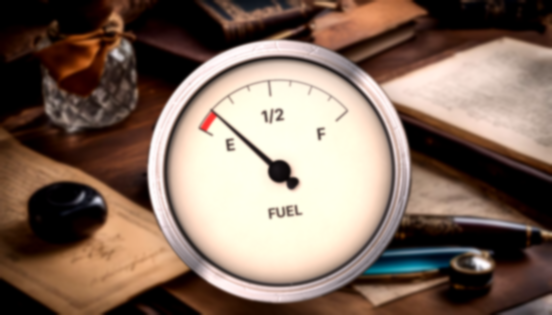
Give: **0.125**
